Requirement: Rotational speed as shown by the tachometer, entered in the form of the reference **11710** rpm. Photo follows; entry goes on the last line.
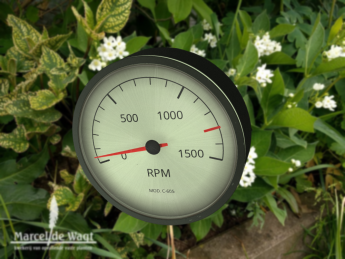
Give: **50** rpm
